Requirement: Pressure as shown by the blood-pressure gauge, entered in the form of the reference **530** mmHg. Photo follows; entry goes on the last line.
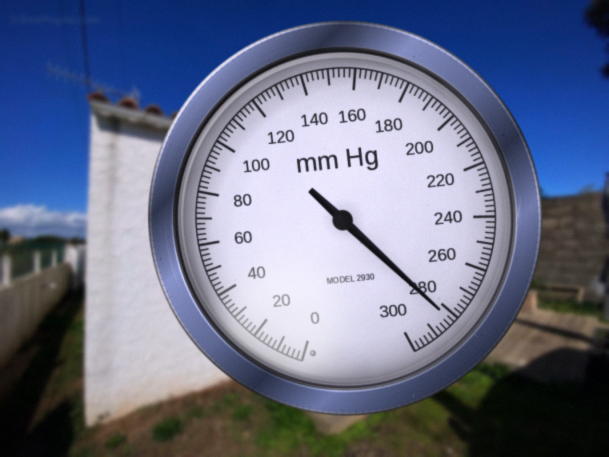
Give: **282** mmHg
